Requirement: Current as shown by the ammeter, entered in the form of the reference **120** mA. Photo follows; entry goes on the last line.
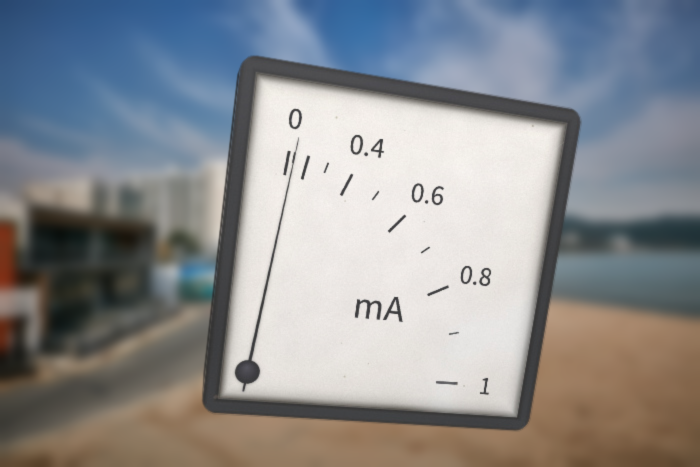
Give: **0.1** mA
